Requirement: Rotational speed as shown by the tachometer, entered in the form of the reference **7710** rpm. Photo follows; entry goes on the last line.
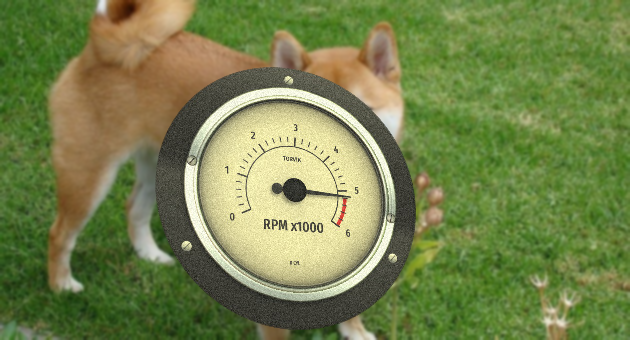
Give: **5200** rpm
